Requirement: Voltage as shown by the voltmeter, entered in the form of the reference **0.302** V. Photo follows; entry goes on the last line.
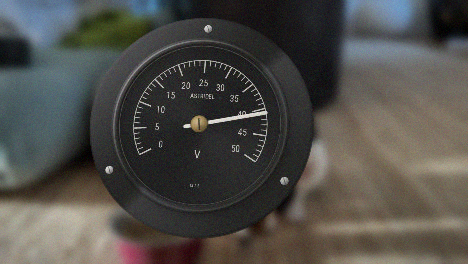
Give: **41** V
